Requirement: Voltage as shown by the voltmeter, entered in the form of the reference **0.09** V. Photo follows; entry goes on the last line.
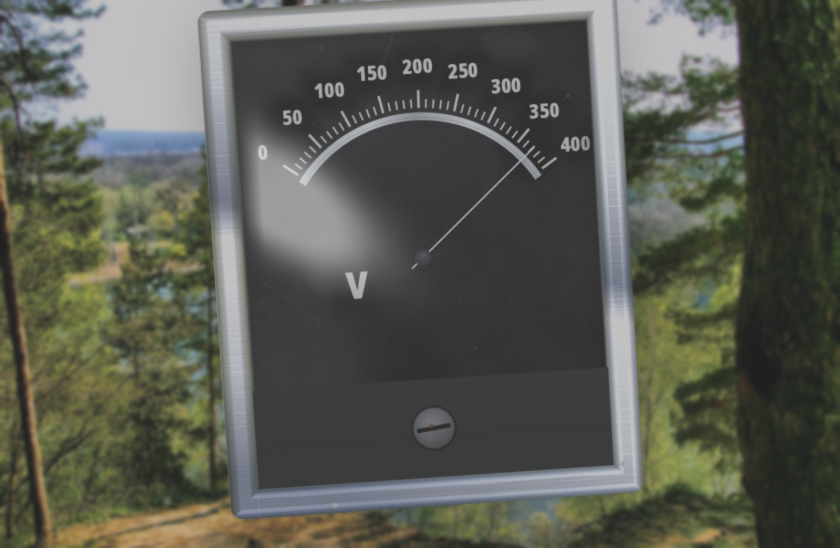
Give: **370** V
